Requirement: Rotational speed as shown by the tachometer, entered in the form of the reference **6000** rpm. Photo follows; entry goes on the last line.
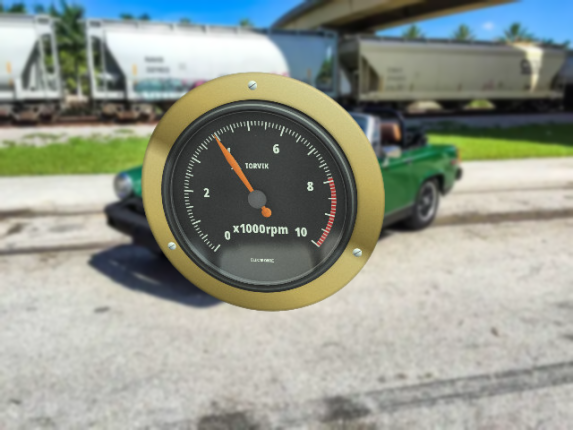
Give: **4000** rpm
